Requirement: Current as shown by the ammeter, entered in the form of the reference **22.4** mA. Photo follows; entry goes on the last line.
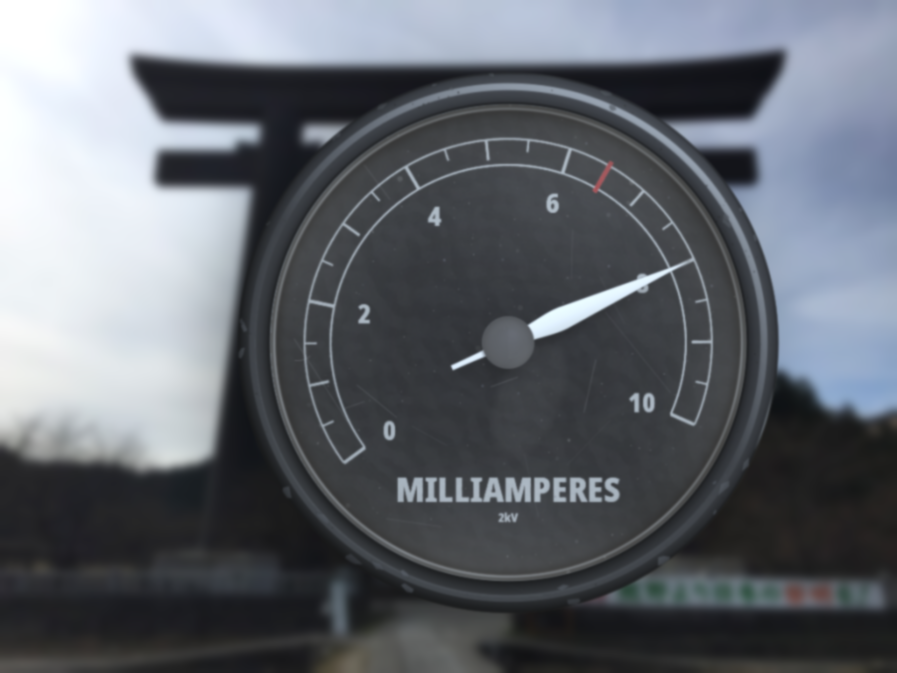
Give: **8** mA
